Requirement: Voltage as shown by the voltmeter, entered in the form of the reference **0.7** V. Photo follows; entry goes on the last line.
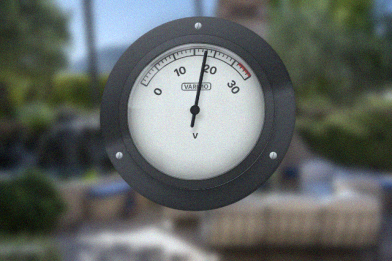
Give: **18** V
